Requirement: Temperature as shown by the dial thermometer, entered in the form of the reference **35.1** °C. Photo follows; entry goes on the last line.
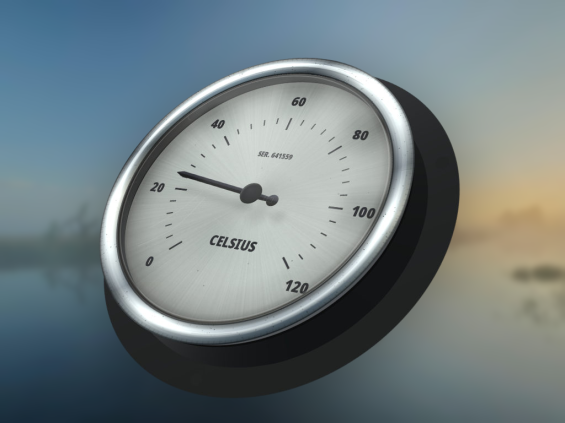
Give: **24** °C
